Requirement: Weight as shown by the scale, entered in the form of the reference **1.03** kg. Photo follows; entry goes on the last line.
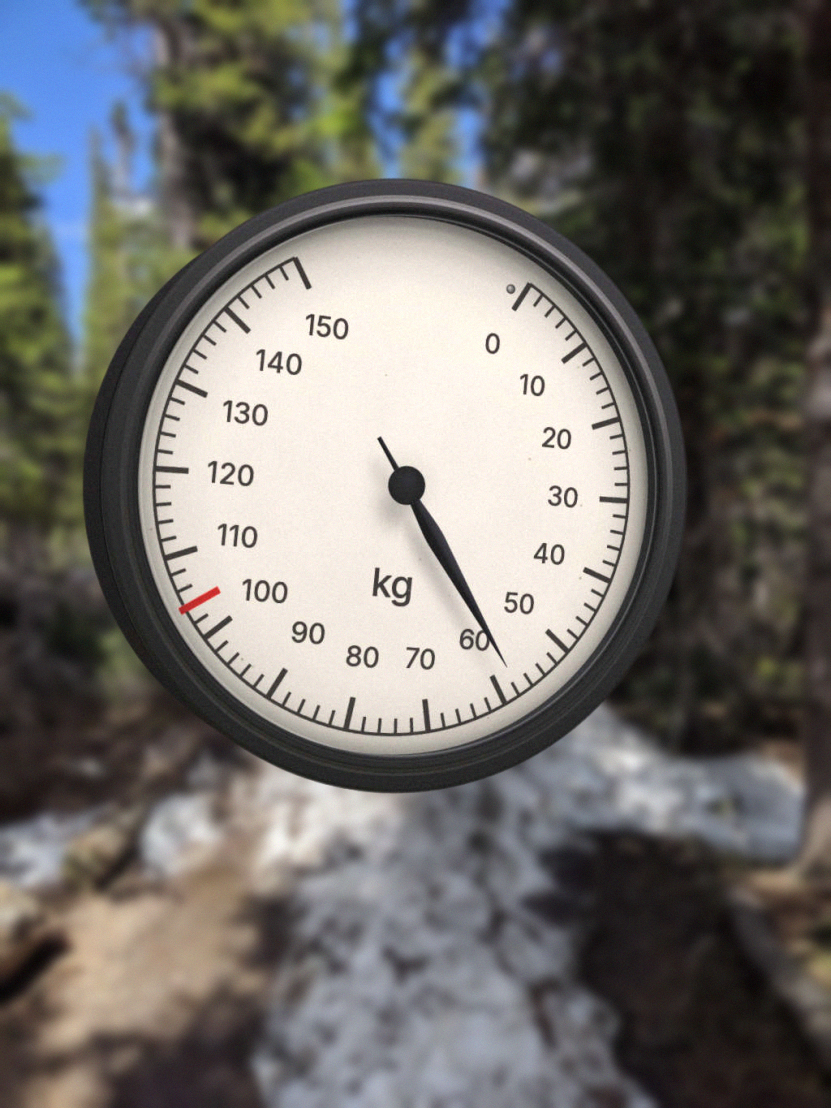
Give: **58** kg
